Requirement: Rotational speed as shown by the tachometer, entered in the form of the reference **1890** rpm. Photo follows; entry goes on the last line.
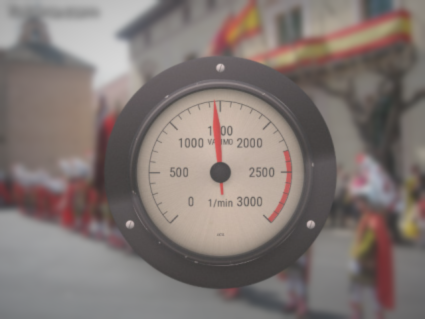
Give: **1450** rpm
